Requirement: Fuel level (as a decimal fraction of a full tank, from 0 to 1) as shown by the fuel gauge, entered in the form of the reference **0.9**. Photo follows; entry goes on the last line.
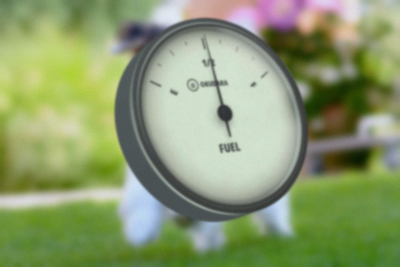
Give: **0.5**
